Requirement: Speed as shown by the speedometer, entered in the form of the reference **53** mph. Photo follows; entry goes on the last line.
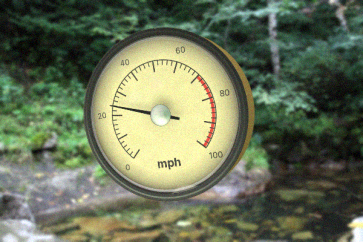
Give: **24** mph
